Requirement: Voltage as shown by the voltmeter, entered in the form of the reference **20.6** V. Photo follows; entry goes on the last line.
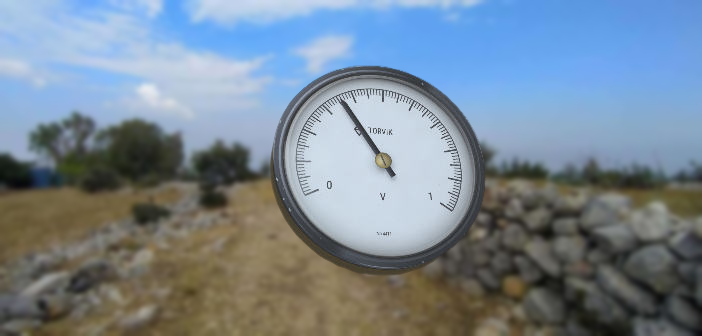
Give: **0.35** V
